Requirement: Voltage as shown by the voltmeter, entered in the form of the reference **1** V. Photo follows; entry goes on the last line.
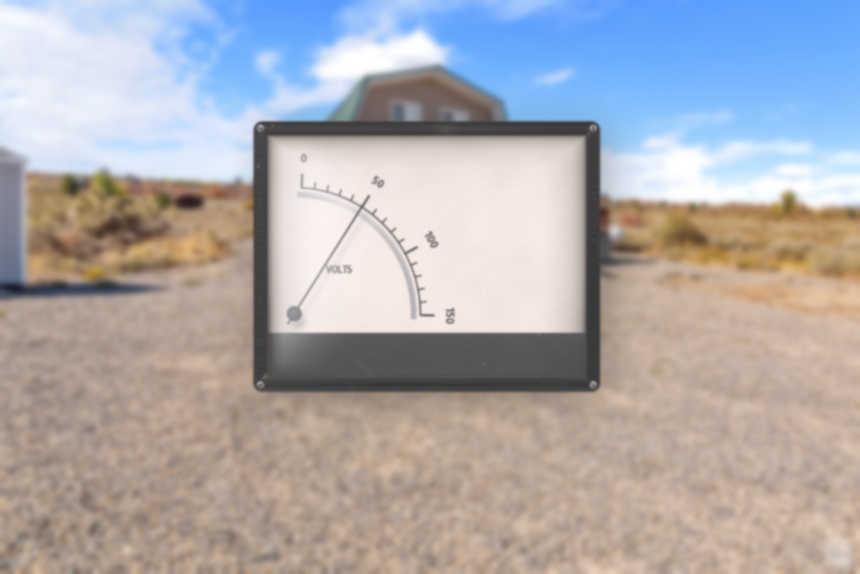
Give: **50** V
